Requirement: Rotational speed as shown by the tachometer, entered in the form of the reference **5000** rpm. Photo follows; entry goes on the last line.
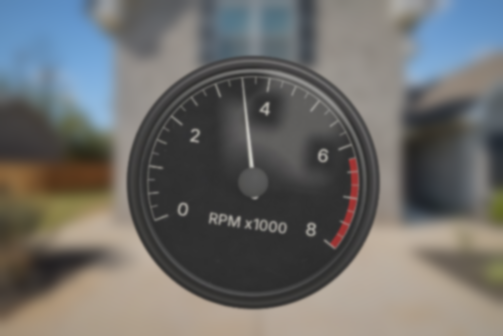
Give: **3500** rpm
